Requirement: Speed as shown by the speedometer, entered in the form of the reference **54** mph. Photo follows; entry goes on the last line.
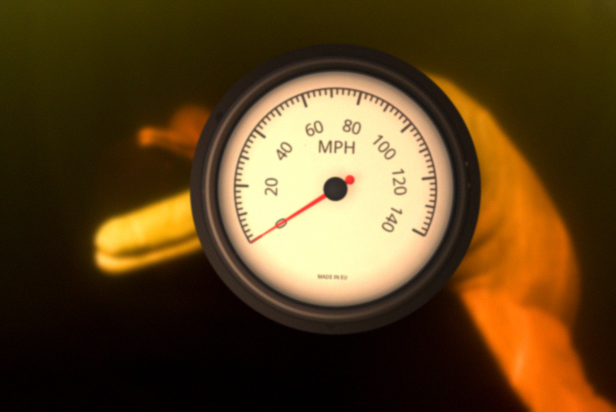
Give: **0** mph
